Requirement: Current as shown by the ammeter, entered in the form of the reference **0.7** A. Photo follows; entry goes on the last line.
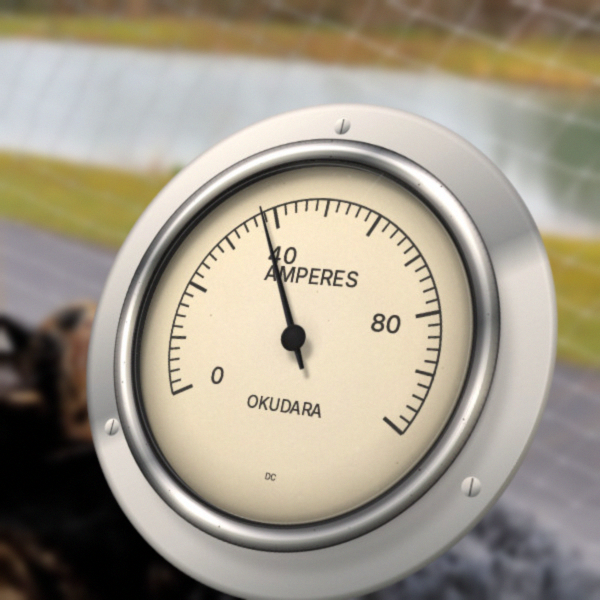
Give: **38** A
